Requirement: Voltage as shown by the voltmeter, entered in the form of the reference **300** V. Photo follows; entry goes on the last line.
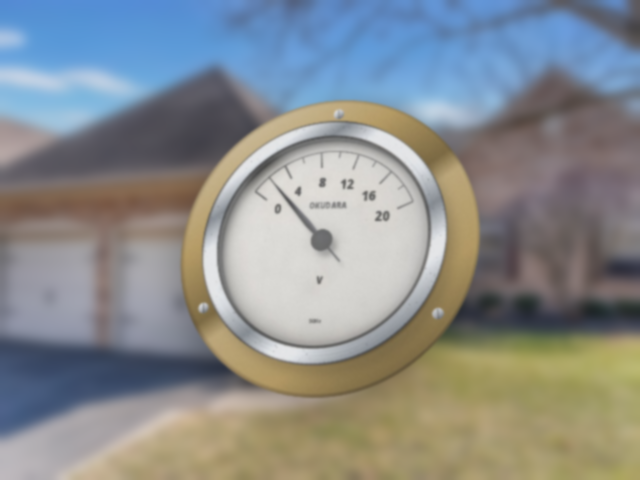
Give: **2** V
